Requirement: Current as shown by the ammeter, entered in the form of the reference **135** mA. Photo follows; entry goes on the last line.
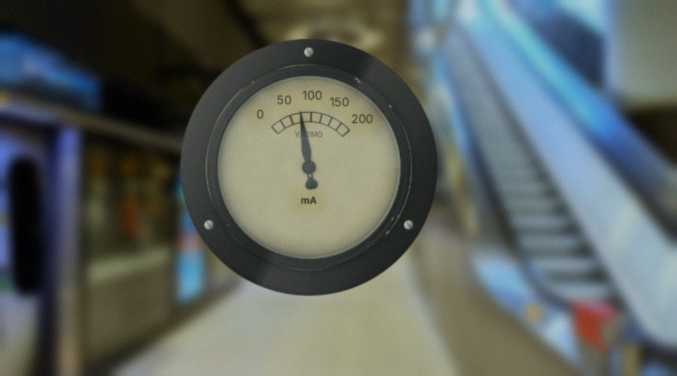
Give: **75** mA
